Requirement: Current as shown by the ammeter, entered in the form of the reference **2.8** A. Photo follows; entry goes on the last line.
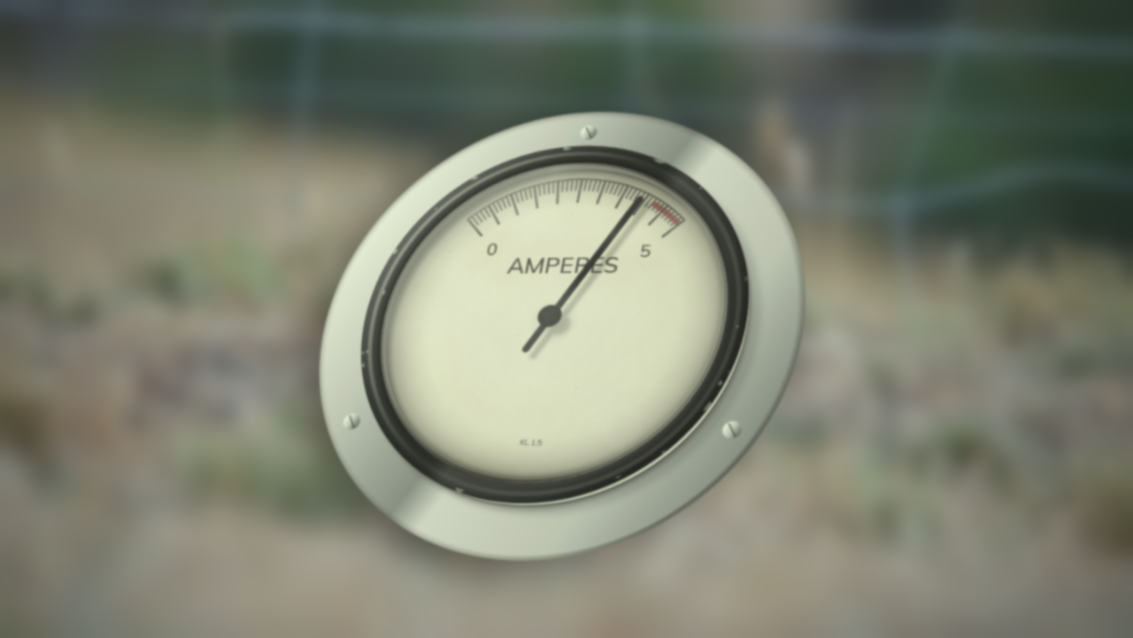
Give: **4** A
